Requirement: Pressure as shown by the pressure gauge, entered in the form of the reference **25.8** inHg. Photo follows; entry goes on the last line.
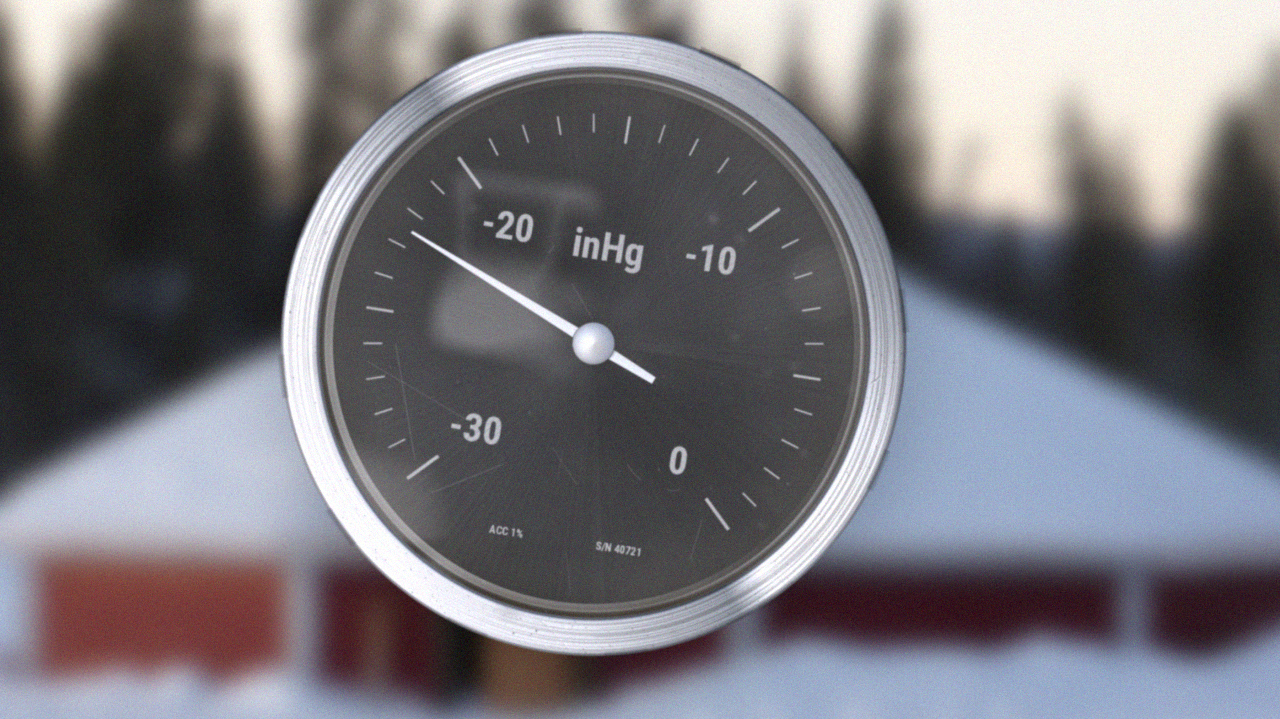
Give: **-22.5** inHg
